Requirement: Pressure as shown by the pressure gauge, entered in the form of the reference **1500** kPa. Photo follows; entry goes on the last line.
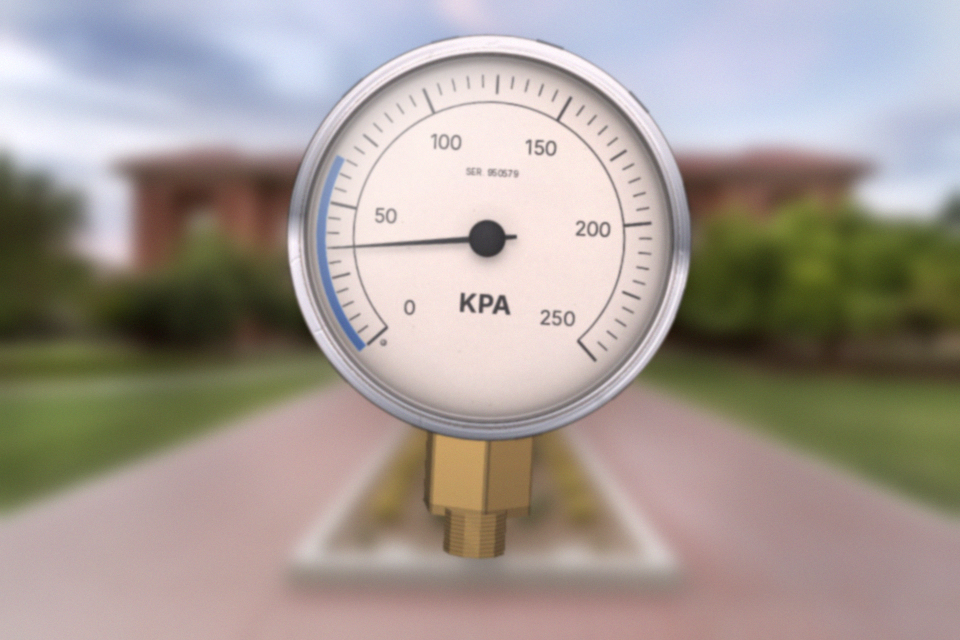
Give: **35** kPa
